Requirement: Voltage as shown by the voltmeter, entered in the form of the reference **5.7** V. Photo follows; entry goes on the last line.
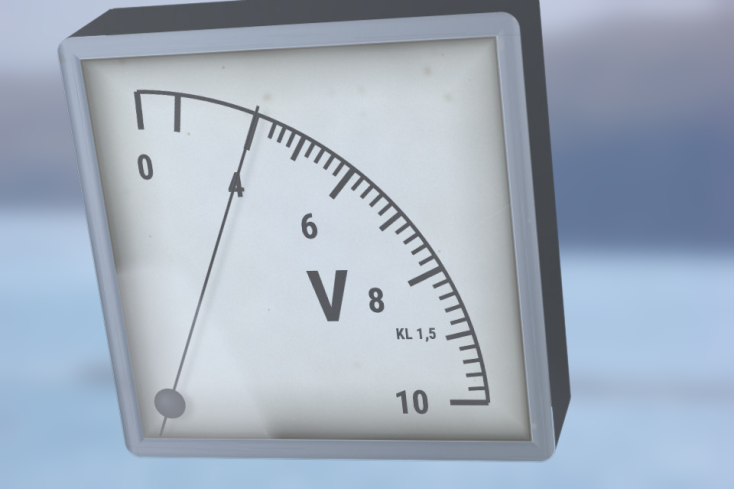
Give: **4** V
